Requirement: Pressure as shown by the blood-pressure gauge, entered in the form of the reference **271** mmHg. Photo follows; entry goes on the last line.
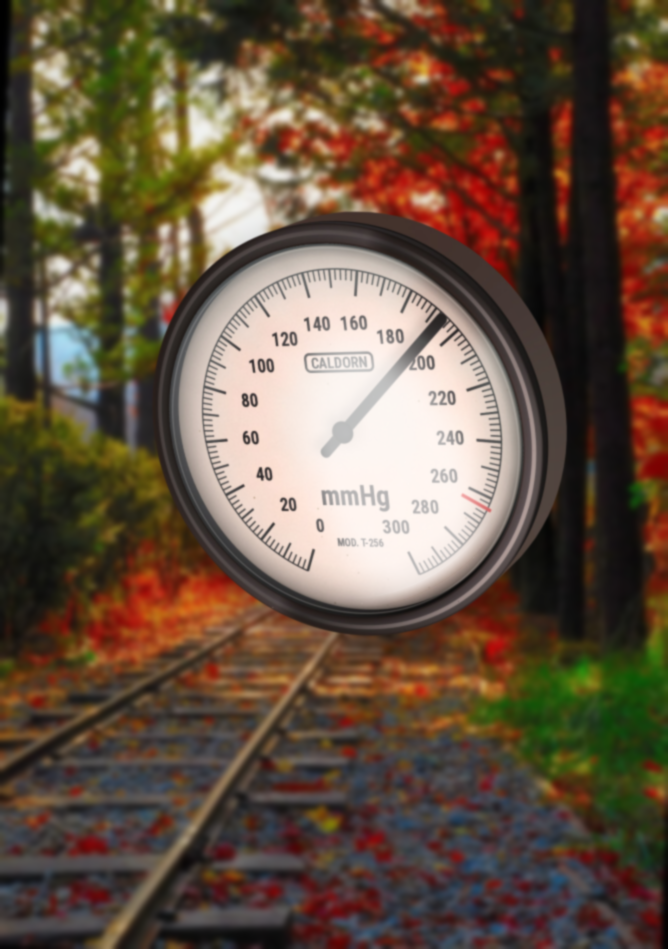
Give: **194** mmHg
